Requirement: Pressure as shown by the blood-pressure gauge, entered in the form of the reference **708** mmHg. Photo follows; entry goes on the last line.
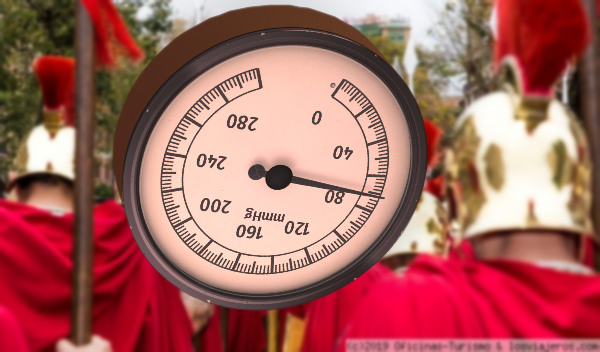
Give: **70** mmHg
